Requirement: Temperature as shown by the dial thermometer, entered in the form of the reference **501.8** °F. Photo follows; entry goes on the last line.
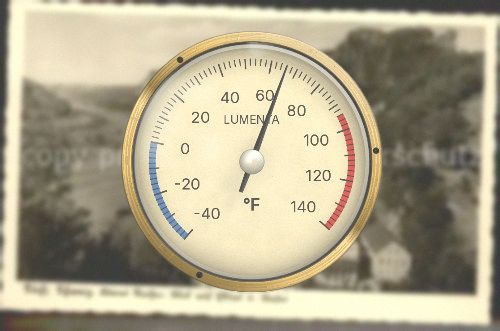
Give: **66** °F
